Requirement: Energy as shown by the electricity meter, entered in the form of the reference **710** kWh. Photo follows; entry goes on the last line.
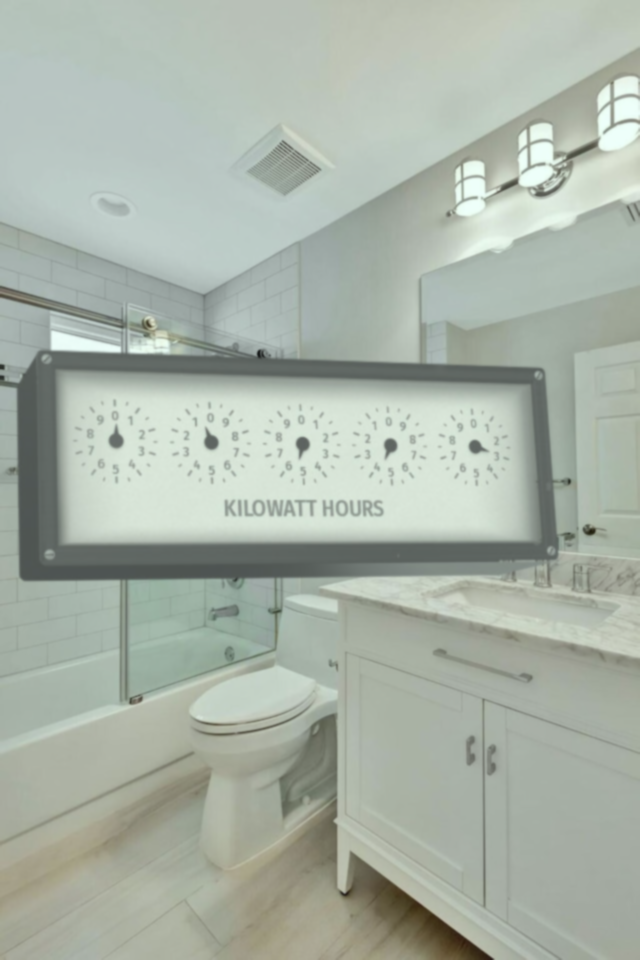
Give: **543** kWh
